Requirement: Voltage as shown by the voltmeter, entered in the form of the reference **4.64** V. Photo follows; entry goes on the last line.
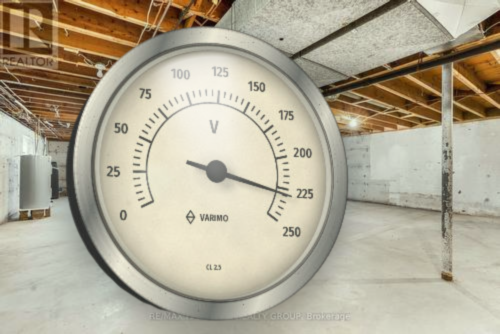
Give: **230** V
